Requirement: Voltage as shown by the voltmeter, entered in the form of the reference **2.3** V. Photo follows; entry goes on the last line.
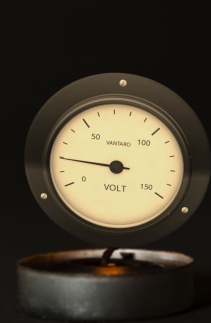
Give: **20** V
